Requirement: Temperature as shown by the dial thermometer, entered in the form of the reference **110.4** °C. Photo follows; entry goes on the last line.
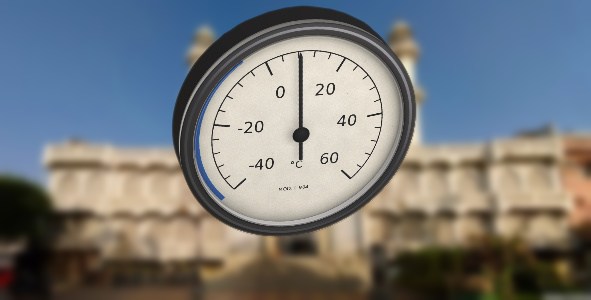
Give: **8** °C
